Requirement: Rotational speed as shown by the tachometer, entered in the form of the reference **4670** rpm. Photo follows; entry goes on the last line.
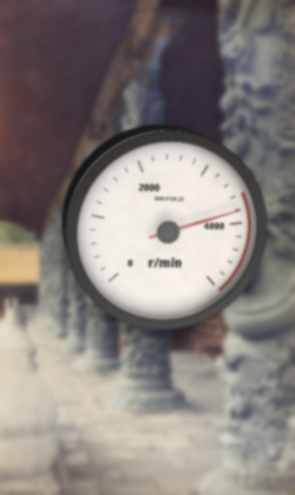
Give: **3800** rpm
